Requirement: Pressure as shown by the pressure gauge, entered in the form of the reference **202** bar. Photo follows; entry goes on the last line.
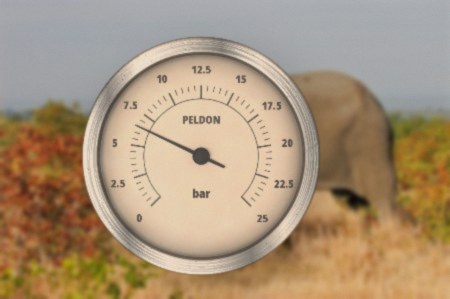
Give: **6.5** bar
